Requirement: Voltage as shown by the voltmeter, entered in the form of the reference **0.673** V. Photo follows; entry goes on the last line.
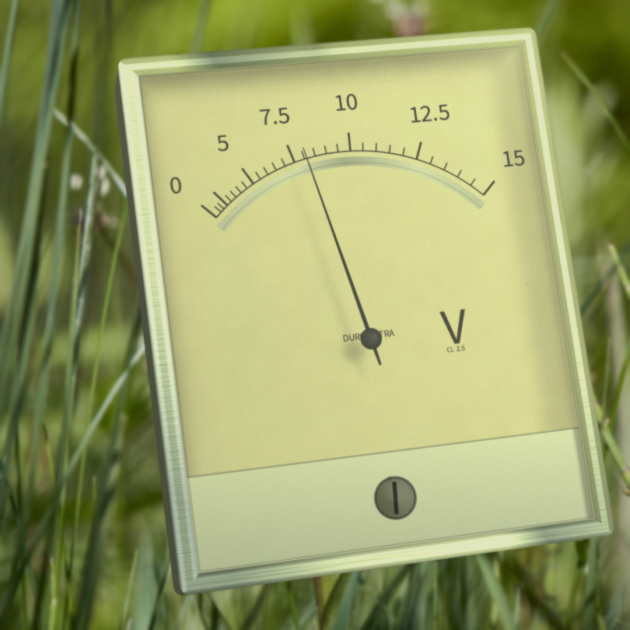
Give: **8** V
